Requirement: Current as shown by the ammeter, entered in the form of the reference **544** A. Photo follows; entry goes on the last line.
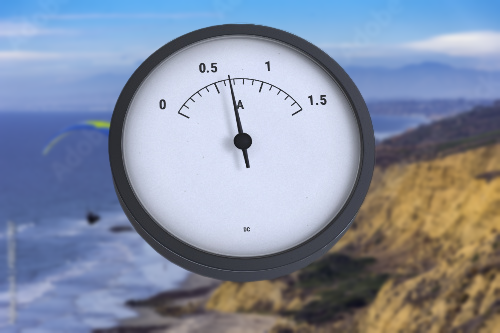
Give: **0.65** A
